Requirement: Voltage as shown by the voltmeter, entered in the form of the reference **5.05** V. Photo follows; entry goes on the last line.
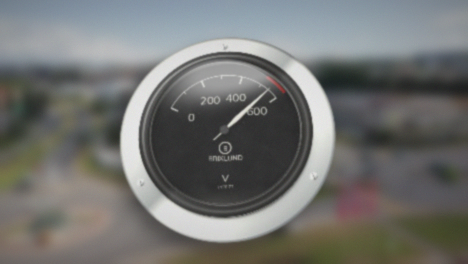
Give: **550** V
